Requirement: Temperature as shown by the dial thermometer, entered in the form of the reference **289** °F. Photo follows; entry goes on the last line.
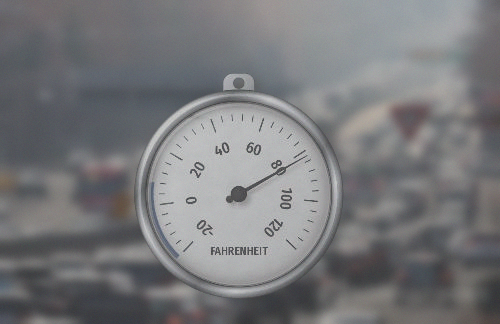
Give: **82** °F
